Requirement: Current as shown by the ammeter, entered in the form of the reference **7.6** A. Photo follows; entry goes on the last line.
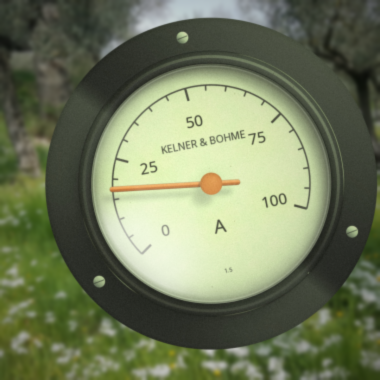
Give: **17.5** A
